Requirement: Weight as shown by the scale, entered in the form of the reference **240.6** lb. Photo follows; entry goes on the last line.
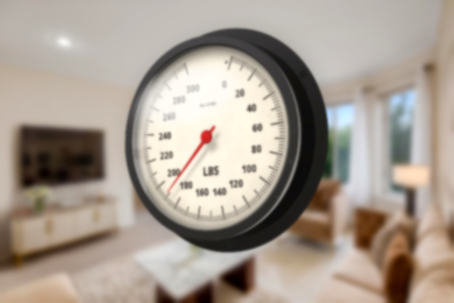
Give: **190** lb
